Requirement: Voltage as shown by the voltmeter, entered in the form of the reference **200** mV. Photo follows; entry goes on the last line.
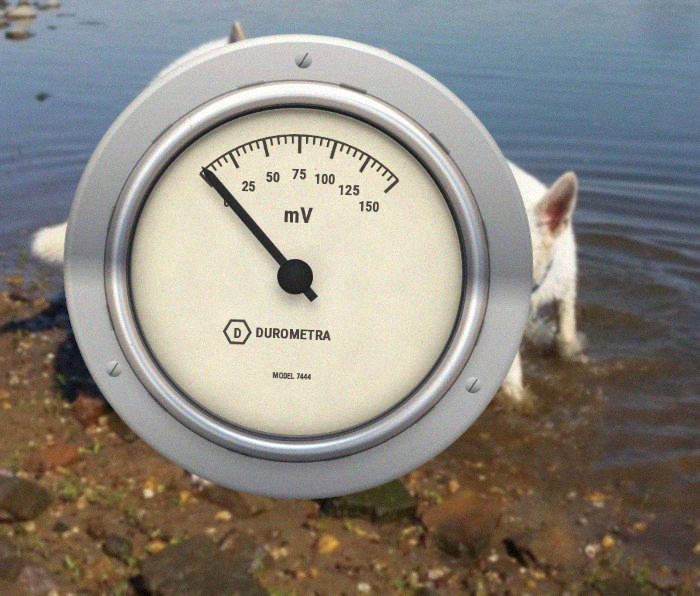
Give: **5** mV
